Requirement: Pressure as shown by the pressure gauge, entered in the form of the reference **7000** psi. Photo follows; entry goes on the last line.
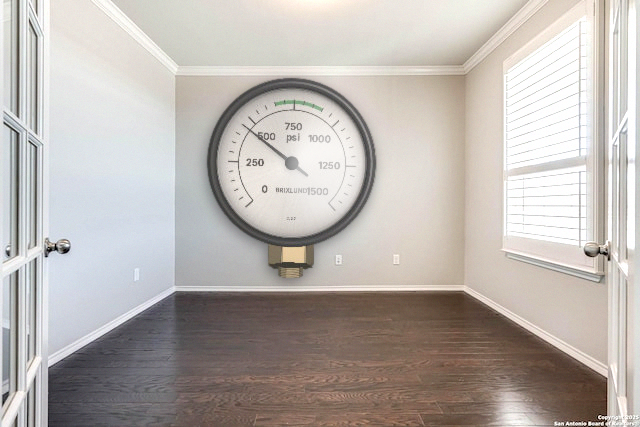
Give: **450** psi
